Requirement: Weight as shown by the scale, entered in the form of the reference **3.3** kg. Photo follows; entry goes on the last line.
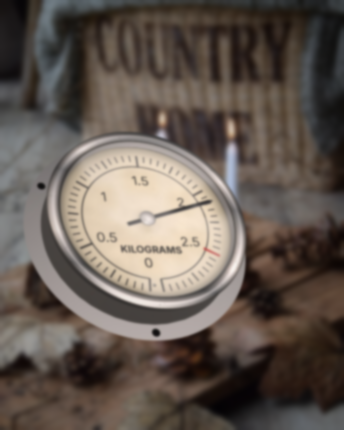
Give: **2.1** kg
